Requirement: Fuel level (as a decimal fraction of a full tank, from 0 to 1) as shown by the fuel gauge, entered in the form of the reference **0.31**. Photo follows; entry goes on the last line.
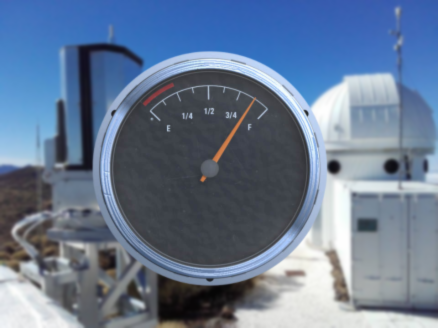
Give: **0.875**
